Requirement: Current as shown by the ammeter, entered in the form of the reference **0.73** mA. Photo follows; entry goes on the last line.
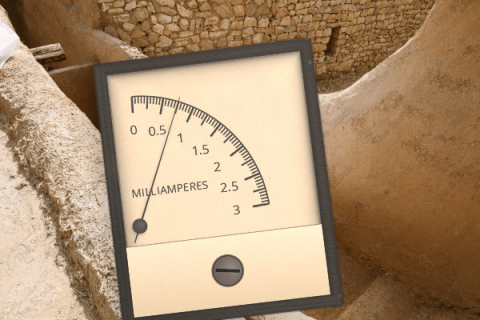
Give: **0.75** mA
